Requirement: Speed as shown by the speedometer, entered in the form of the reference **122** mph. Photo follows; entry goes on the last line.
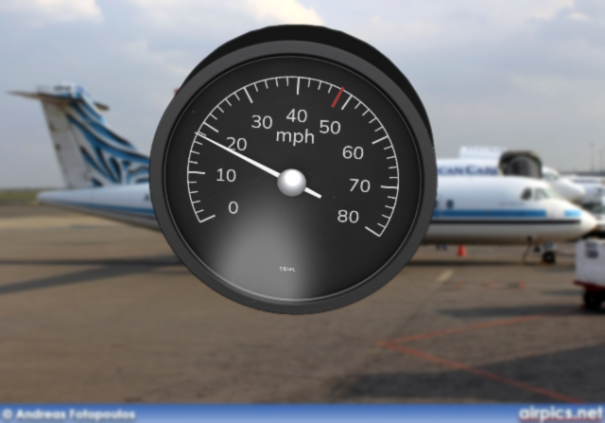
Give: **18** mph
